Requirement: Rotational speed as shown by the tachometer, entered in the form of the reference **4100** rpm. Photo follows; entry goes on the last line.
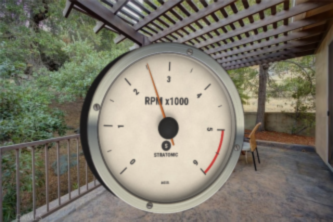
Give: **2500** rpm
